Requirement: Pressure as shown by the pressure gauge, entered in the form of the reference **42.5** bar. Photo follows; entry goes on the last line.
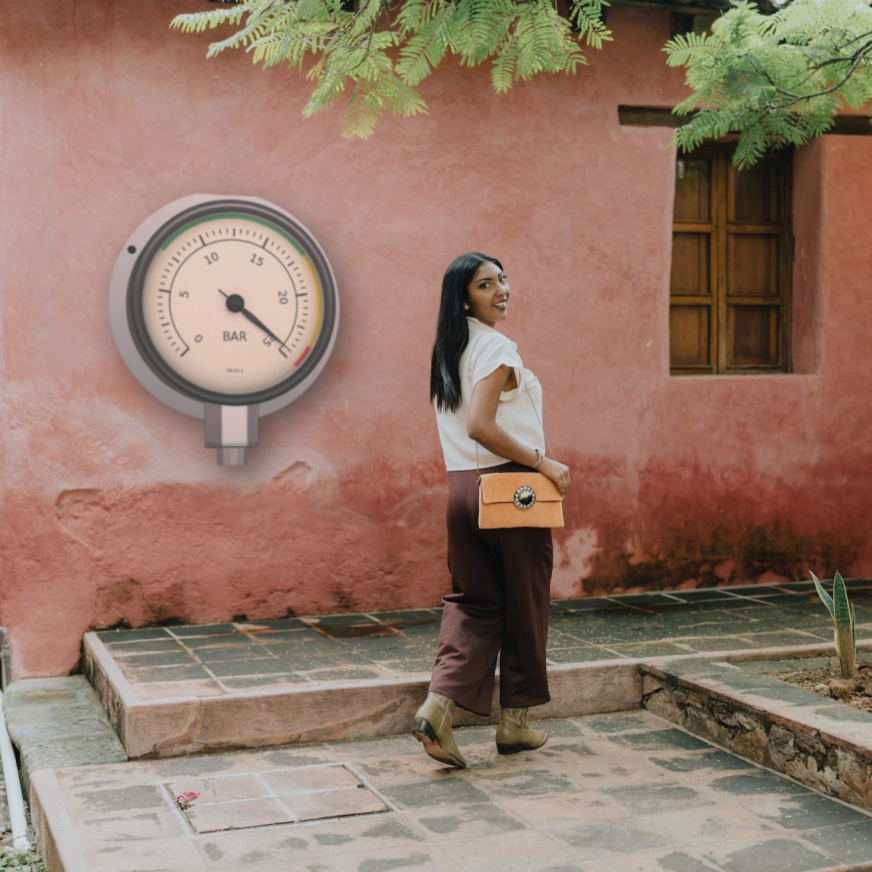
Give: **24.5** bar
